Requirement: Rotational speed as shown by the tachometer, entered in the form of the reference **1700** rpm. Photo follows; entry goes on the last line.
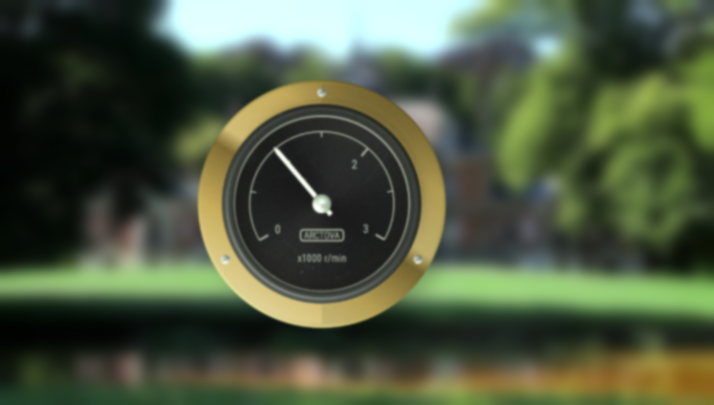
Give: **1000** rpm
